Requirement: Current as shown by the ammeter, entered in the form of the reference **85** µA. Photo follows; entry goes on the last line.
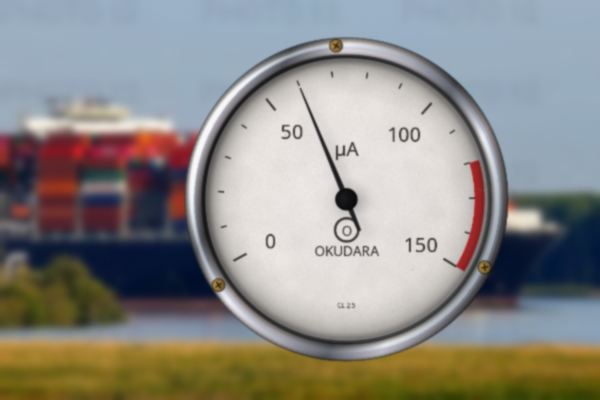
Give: **60** µA
